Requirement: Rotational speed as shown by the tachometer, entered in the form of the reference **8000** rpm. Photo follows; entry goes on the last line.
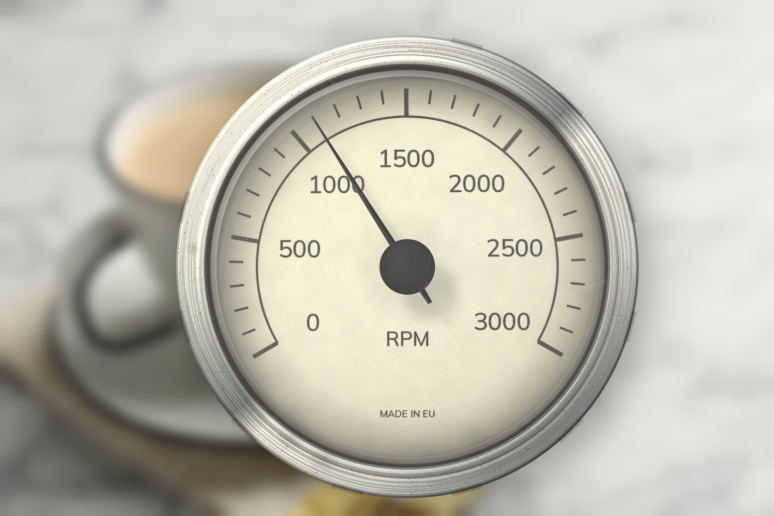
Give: **1100** rpm
